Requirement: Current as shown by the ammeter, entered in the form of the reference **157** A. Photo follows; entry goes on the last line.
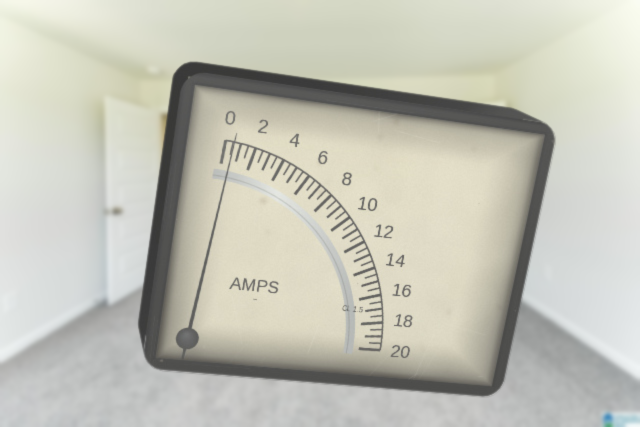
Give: **0.5** A
